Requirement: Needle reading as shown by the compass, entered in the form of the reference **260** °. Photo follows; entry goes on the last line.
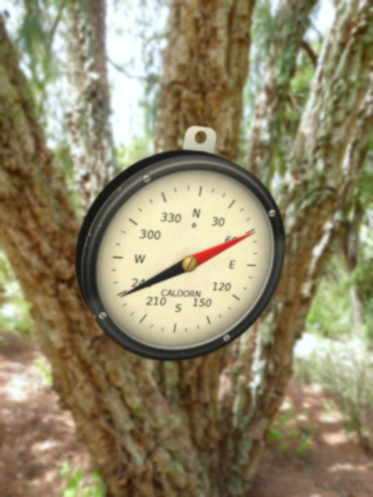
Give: **60** °
